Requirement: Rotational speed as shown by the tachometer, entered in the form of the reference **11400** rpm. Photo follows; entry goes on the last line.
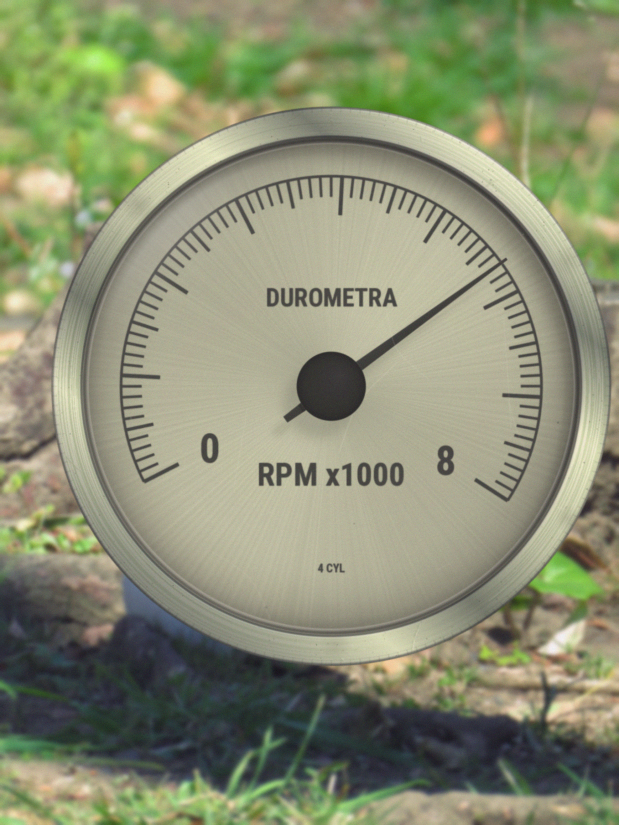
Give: **5700** rpm
